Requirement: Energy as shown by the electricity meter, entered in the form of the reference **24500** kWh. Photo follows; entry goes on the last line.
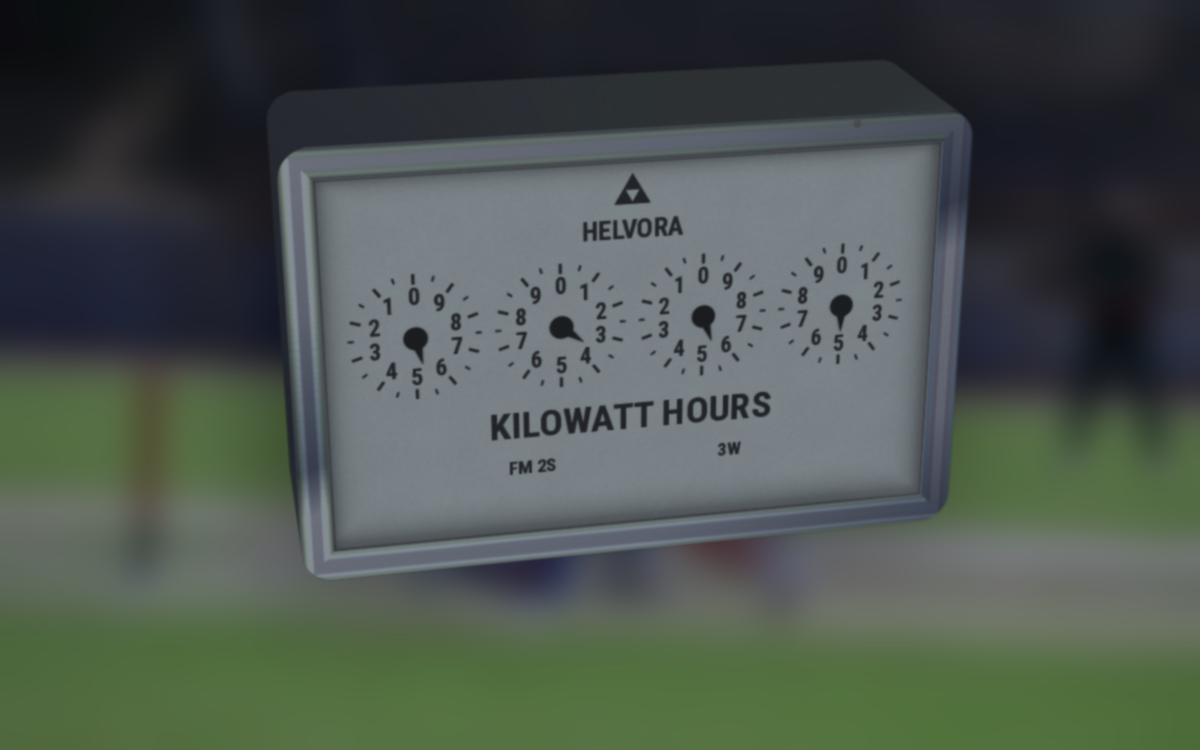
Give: **5355** kWh
